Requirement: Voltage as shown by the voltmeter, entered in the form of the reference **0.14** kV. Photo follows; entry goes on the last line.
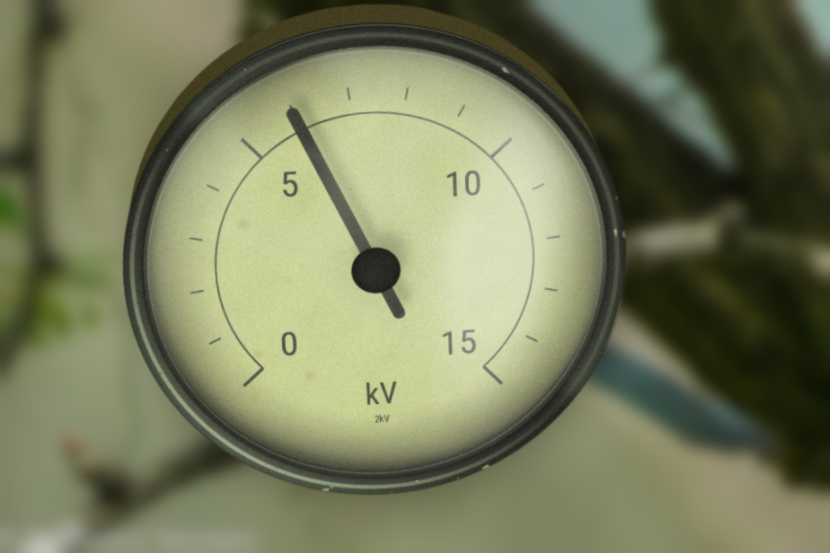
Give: **6** kV
